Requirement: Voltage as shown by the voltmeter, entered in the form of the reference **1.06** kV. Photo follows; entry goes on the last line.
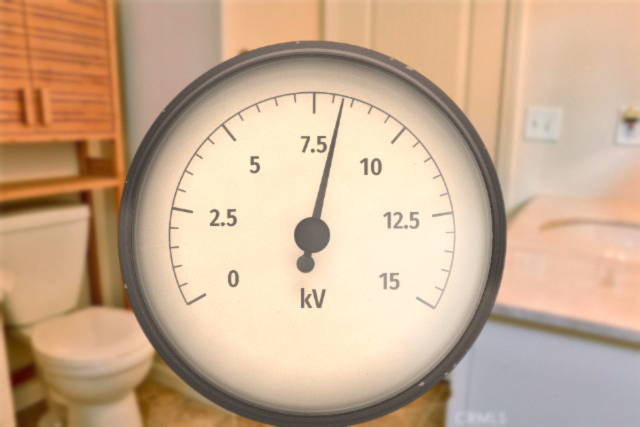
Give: **8.25** kV
